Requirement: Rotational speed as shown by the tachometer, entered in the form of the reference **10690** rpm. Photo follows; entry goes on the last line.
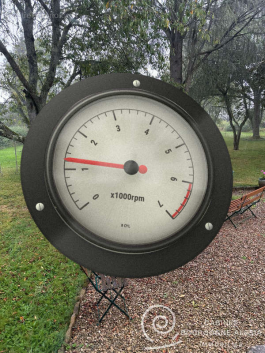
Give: **1200** rpm
